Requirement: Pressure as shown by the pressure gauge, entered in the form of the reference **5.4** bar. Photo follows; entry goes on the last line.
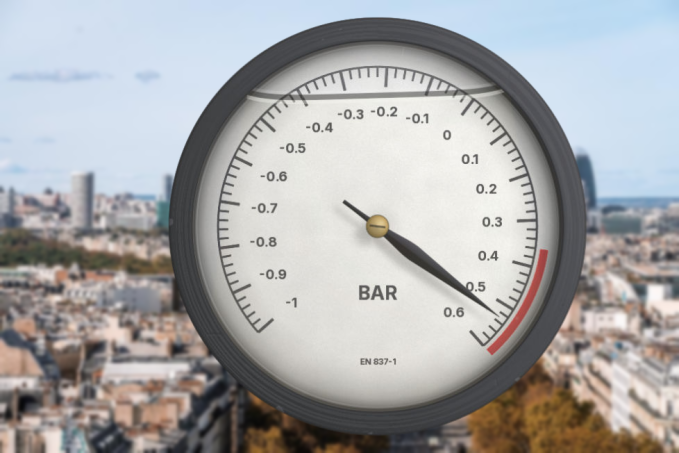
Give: **0.53** bar
